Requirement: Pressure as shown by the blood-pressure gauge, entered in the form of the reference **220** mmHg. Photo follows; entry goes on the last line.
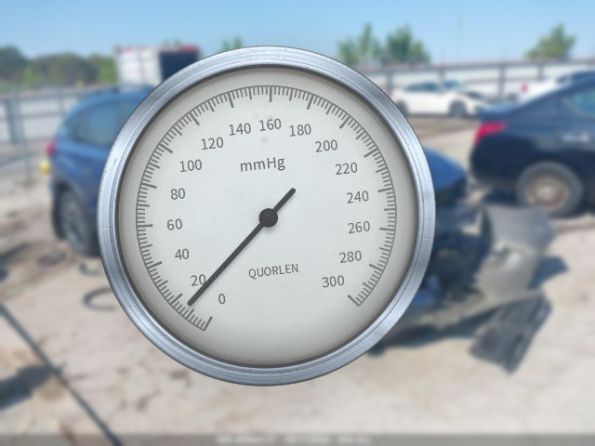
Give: **14** mmHg
